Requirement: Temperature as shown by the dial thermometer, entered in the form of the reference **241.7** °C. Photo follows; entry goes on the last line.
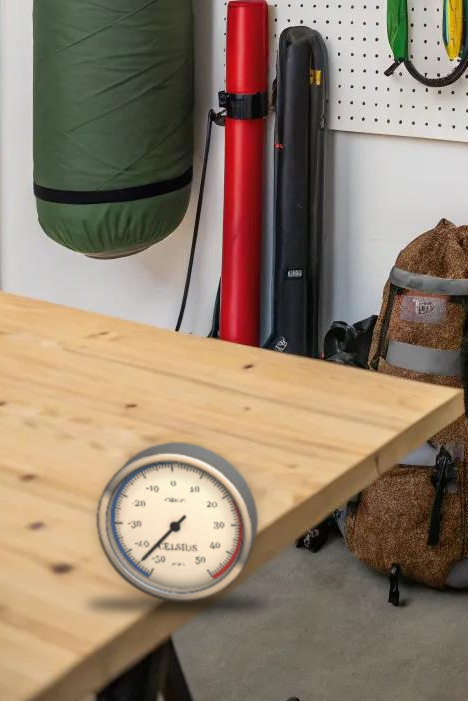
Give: **-45** °C
